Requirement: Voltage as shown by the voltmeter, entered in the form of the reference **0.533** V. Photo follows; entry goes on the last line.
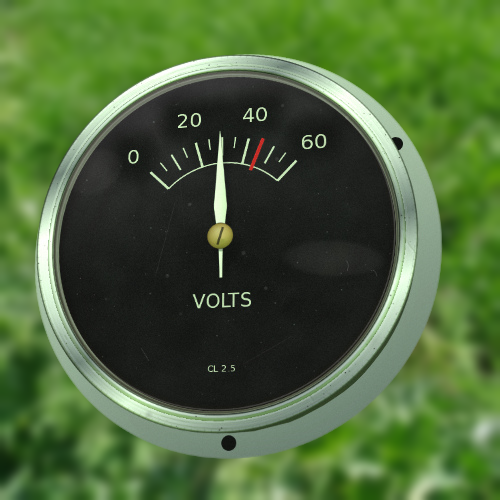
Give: **30** V
